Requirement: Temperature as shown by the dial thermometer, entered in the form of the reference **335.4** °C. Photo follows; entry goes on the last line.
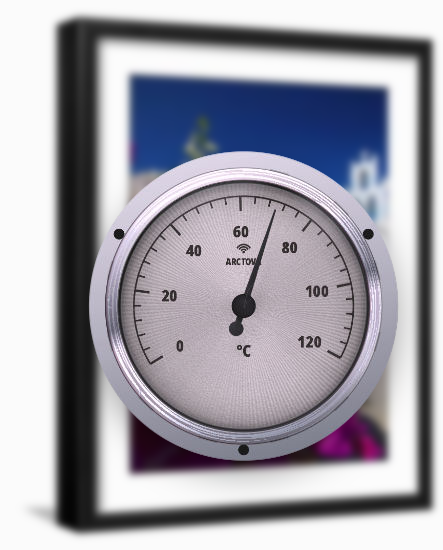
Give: **70** °C
